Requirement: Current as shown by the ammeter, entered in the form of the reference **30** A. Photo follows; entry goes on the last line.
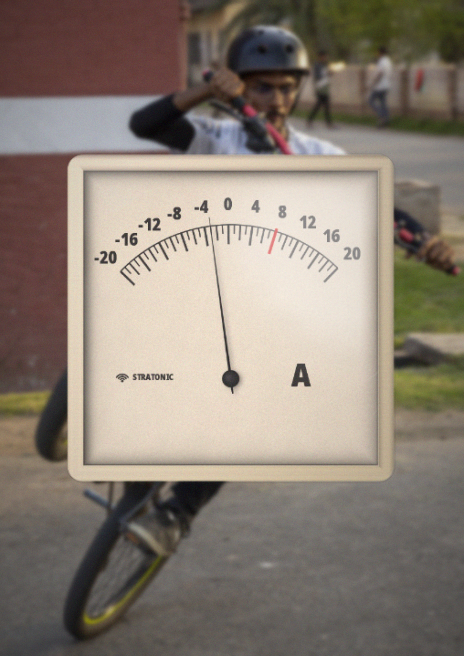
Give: **-3** A
